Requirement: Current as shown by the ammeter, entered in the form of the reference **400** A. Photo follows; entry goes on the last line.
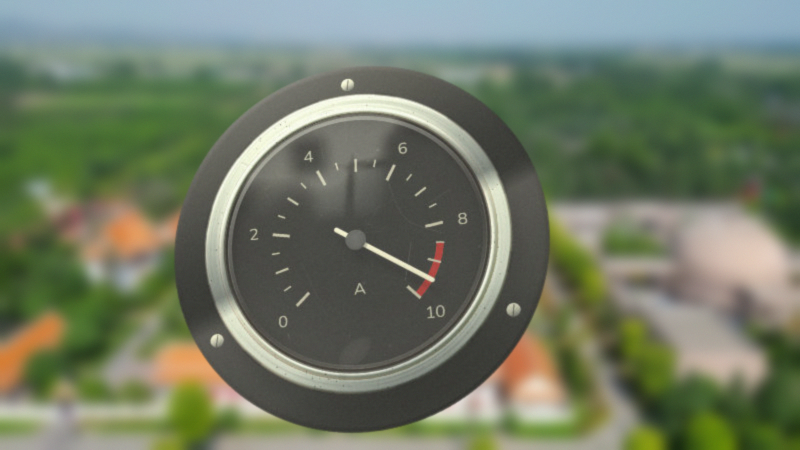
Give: **9.5** A
